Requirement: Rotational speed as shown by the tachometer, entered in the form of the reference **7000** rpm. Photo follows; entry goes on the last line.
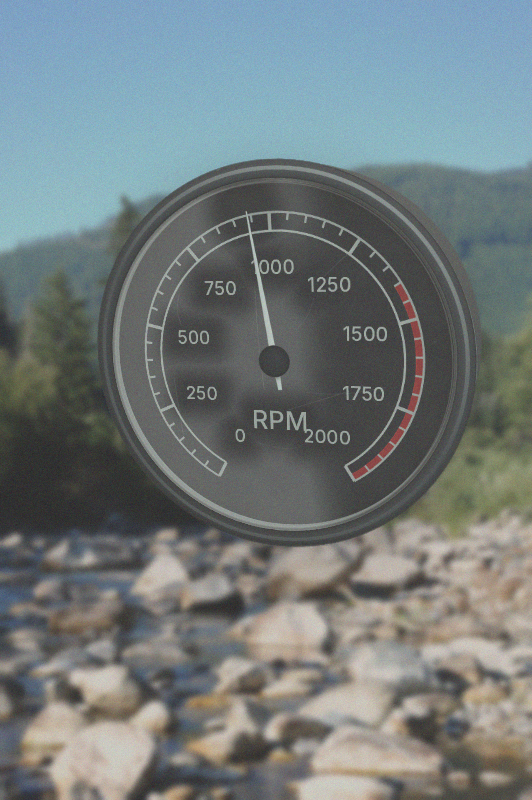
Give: **950** rpm
